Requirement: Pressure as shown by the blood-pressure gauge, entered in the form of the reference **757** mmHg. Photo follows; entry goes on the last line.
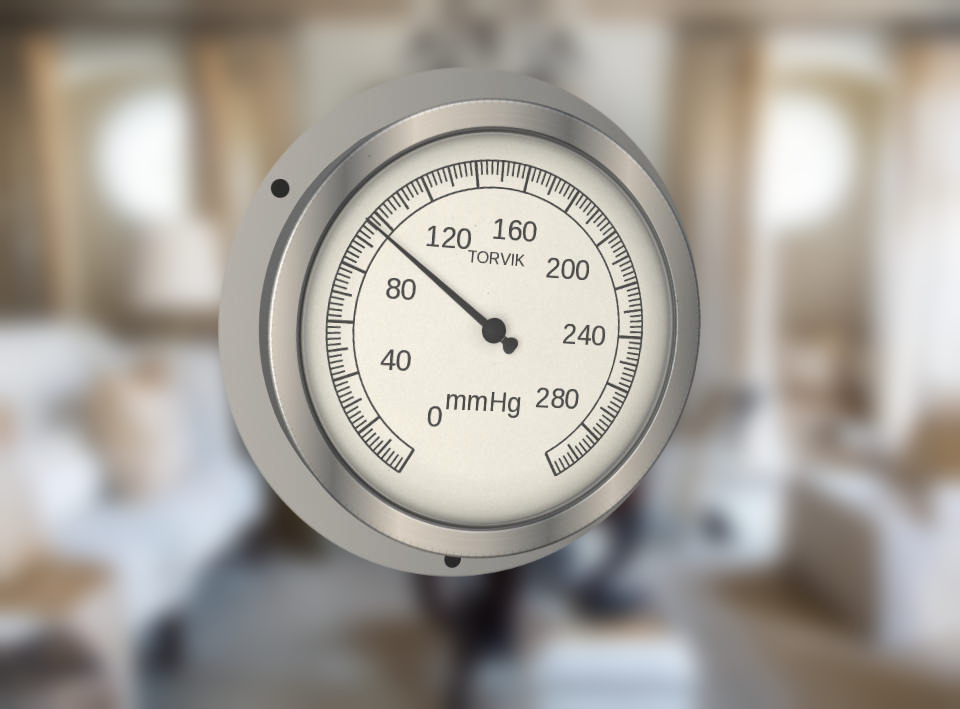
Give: **96** mmHg
